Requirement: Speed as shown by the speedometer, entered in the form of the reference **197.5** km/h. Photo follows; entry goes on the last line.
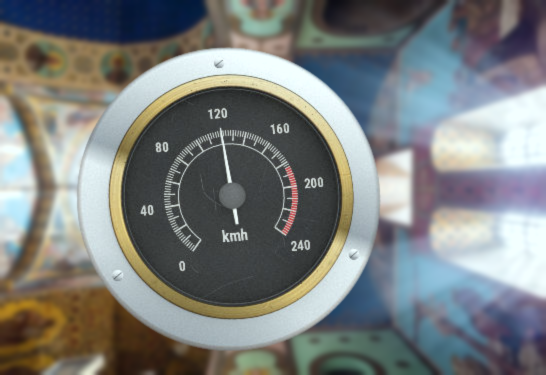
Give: **120** km/h
